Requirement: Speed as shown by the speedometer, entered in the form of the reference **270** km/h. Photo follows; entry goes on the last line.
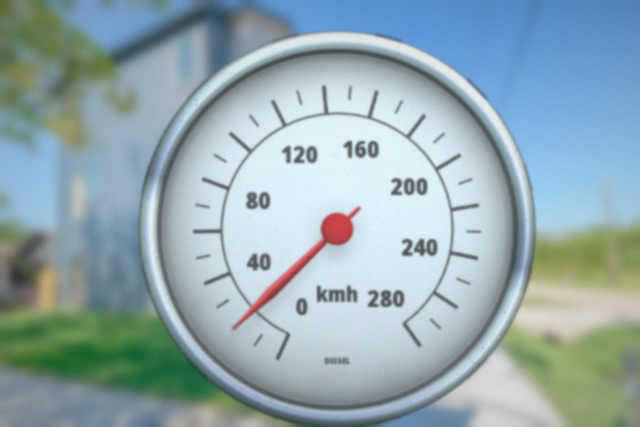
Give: **20** km/h
